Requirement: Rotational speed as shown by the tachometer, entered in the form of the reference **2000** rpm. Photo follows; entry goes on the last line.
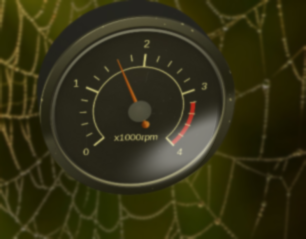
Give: **1600** rpm
